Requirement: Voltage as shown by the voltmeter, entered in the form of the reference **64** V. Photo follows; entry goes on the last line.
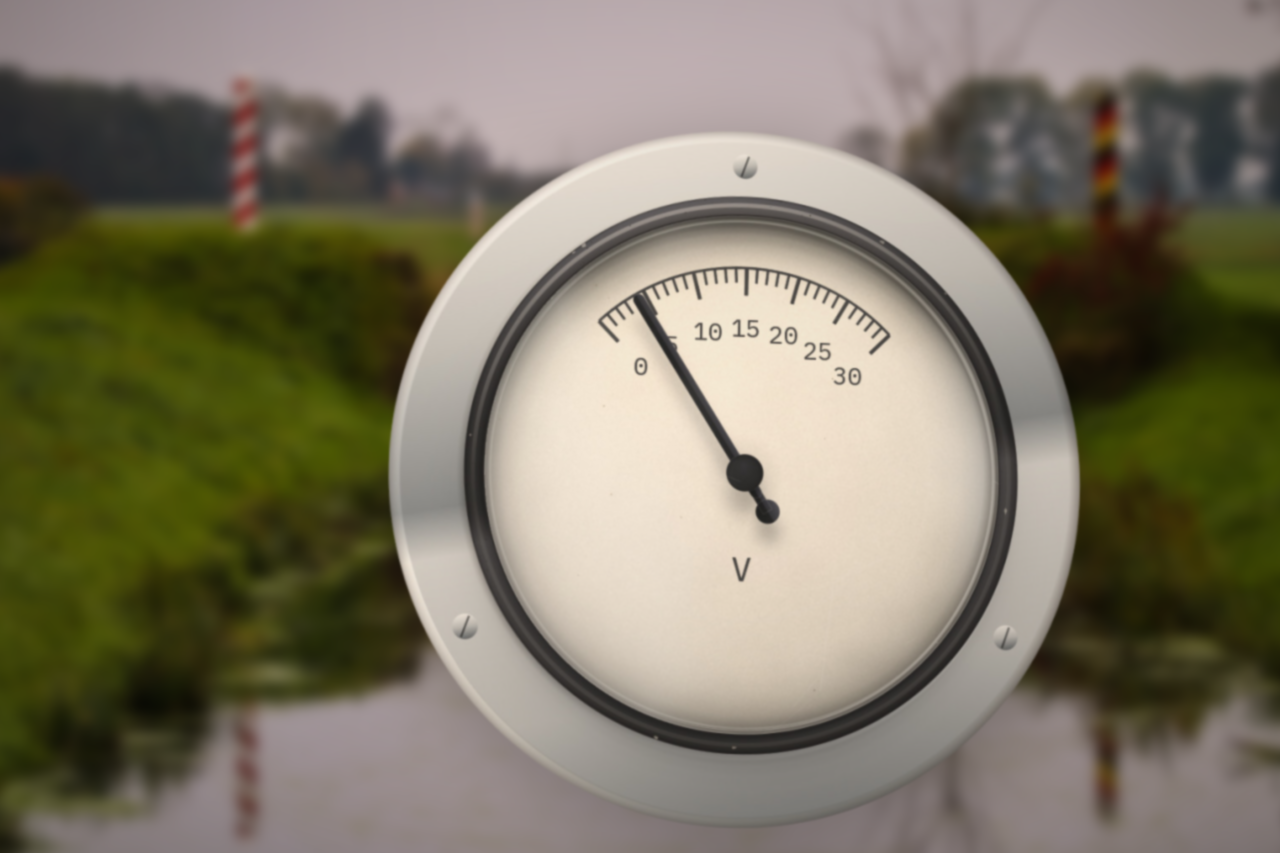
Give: **4** V
